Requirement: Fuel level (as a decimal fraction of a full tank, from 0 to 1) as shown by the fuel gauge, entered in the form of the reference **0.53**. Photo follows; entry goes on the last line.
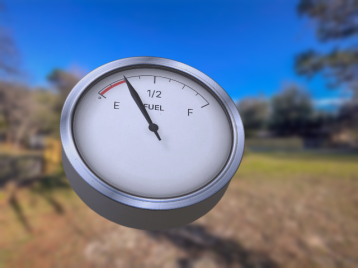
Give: **0.25**
